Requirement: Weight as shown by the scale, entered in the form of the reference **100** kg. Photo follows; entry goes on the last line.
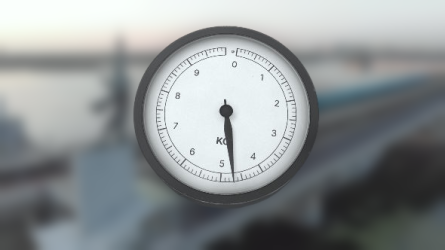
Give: **4.7** kg
